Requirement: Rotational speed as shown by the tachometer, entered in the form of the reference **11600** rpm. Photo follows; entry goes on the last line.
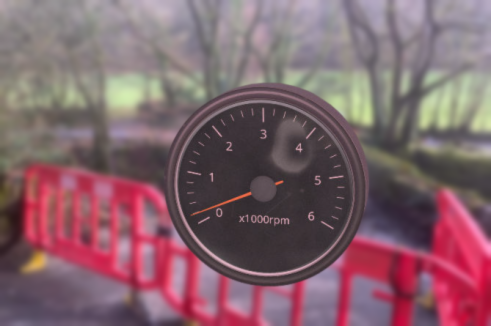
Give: **200** rpm
